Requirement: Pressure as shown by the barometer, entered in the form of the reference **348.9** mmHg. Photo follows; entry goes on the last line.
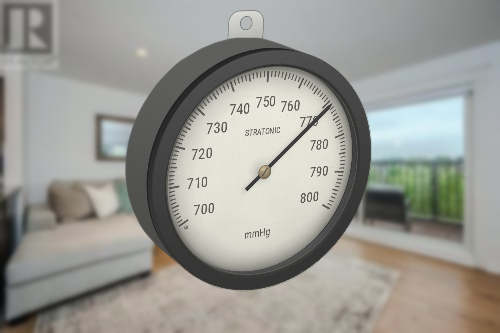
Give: **770** mmHg
